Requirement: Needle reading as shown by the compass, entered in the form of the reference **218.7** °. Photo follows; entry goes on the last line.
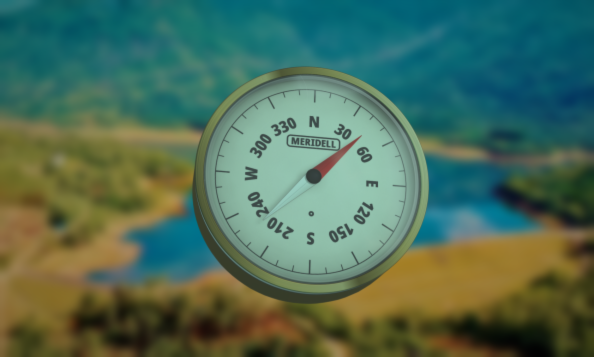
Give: **45** °
